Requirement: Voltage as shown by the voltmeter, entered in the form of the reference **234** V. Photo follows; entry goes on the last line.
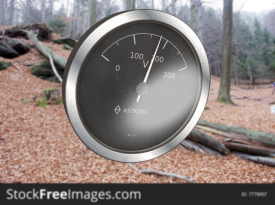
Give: **175** V
